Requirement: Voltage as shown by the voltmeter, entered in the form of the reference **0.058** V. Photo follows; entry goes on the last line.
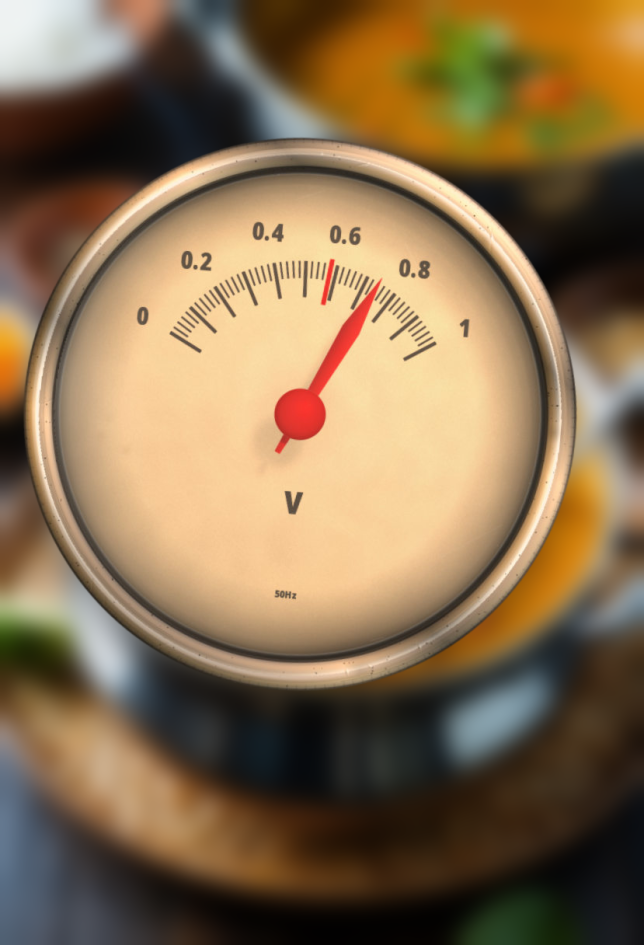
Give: **0.74** V
